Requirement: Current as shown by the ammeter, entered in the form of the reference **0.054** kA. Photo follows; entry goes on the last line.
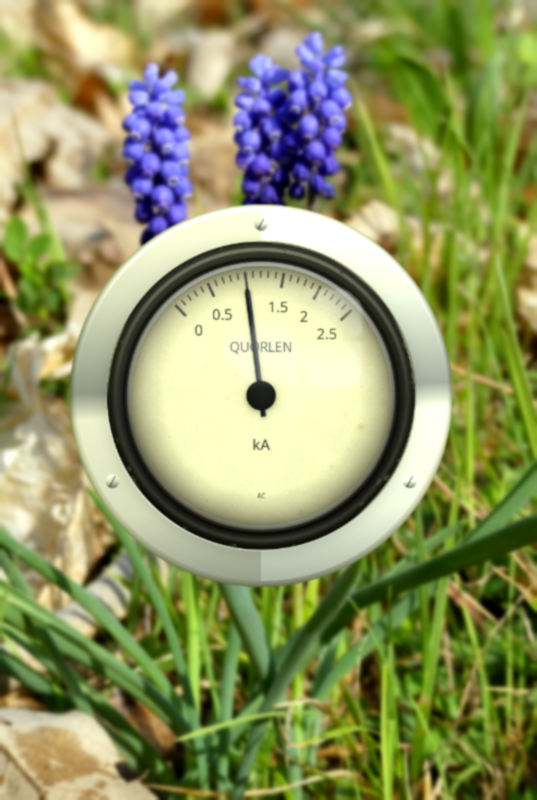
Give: **1** kA
